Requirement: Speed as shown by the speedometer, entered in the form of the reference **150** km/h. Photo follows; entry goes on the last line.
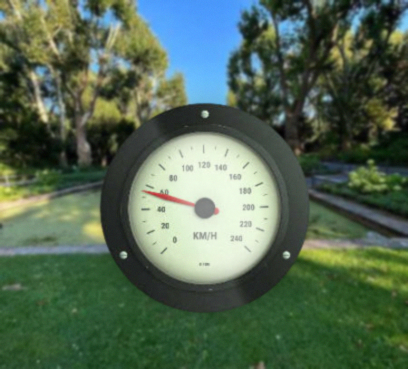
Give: **55** km/h
